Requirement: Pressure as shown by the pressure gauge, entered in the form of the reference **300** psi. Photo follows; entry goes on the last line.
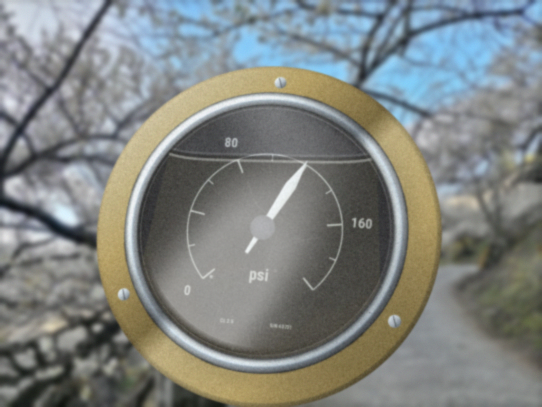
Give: **120** psi
